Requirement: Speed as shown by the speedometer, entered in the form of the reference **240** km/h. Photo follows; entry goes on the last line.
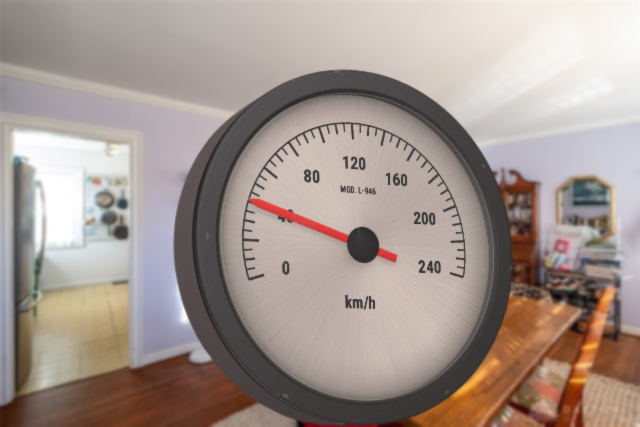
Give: **40** km/h
